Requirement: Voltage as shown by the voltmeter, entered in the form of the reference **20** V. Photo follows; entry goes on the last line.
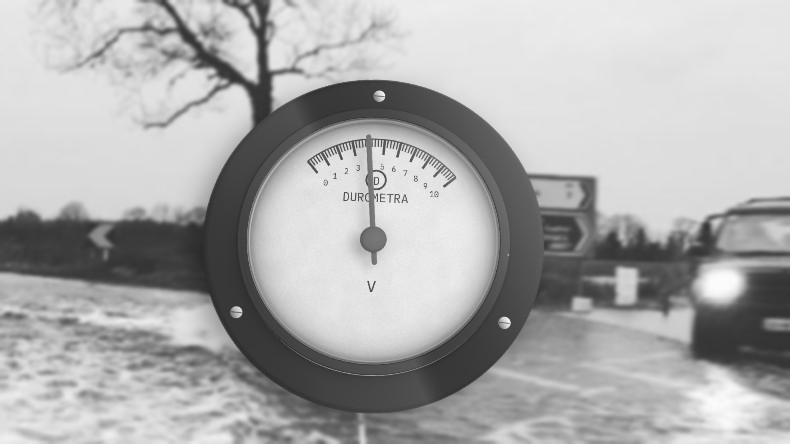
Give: **4** V
